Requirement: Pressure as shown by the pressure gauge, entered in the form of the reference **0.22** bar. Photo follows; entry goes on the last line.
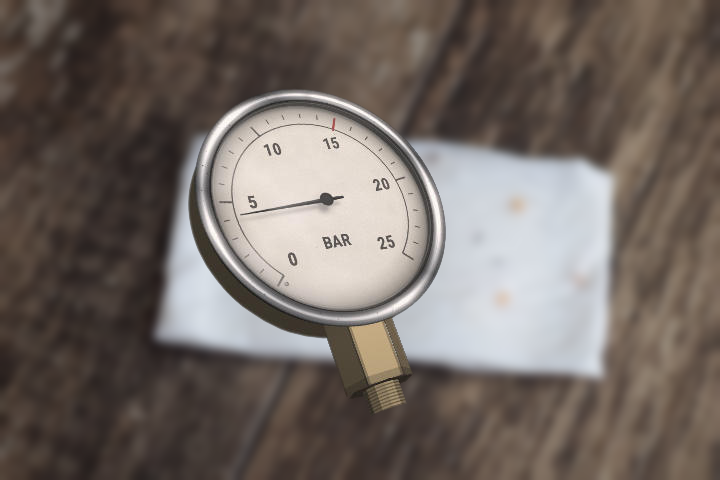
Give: **4** bar
